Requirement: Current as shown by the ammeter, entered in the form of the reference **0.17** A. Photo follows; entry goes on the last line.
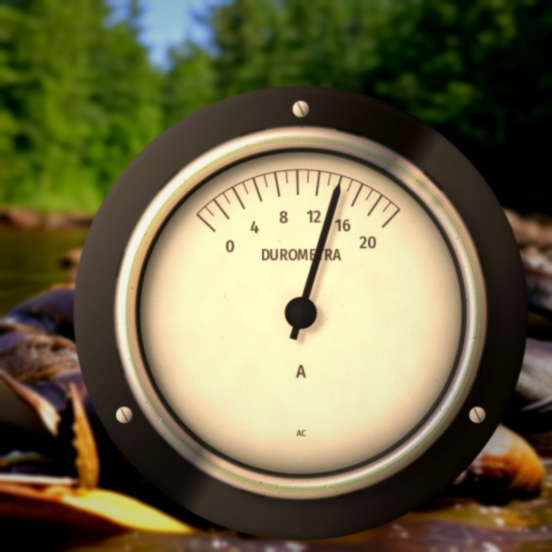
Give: **14** A
